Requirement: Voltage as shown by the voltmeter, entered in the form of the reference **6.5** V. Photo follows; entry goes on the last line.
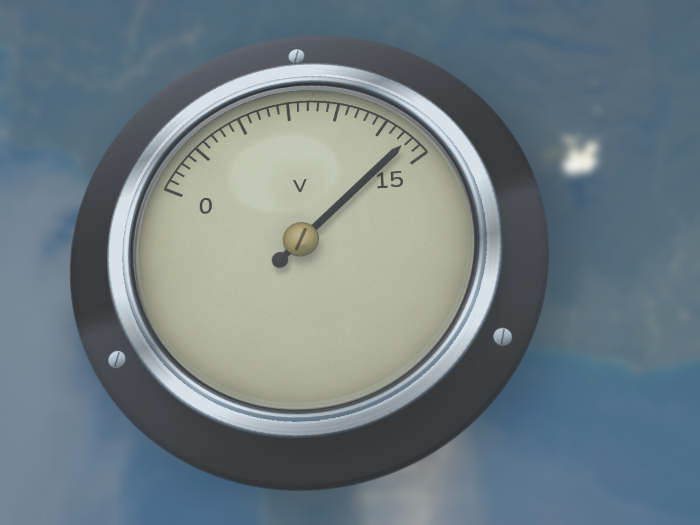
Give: **14** V
